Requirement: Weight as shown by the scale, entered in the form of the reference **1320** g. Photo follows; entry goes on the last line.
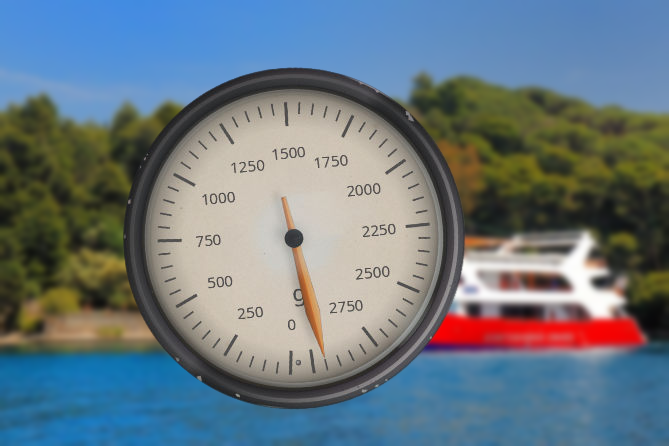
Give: **2950** g
